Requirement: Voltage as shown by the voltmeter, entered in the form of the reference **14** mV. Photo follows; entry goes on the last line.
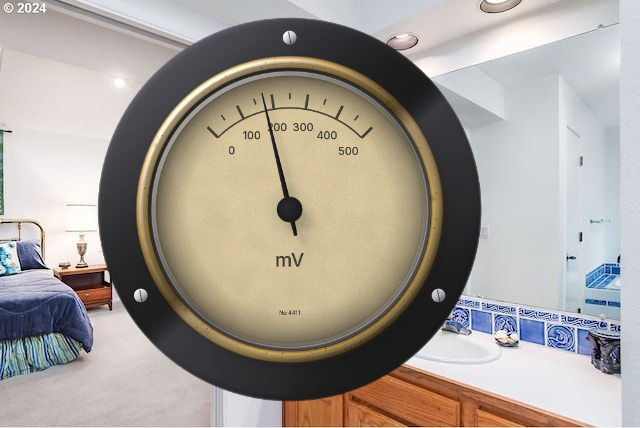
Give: **175** mV
